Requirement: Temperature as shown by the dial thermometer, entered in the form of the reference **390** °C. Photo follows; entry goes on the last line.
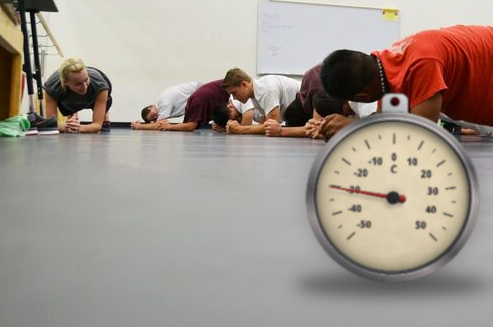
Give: **-30** °C
